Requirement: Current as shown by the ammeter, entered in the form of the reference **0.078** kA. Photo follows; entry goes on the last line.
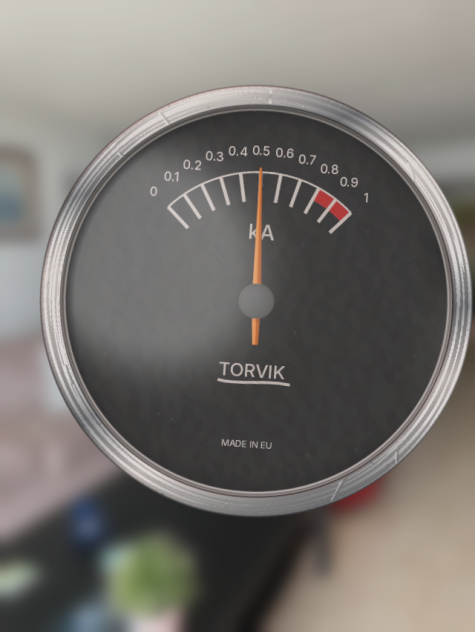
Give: **0.5** kA
